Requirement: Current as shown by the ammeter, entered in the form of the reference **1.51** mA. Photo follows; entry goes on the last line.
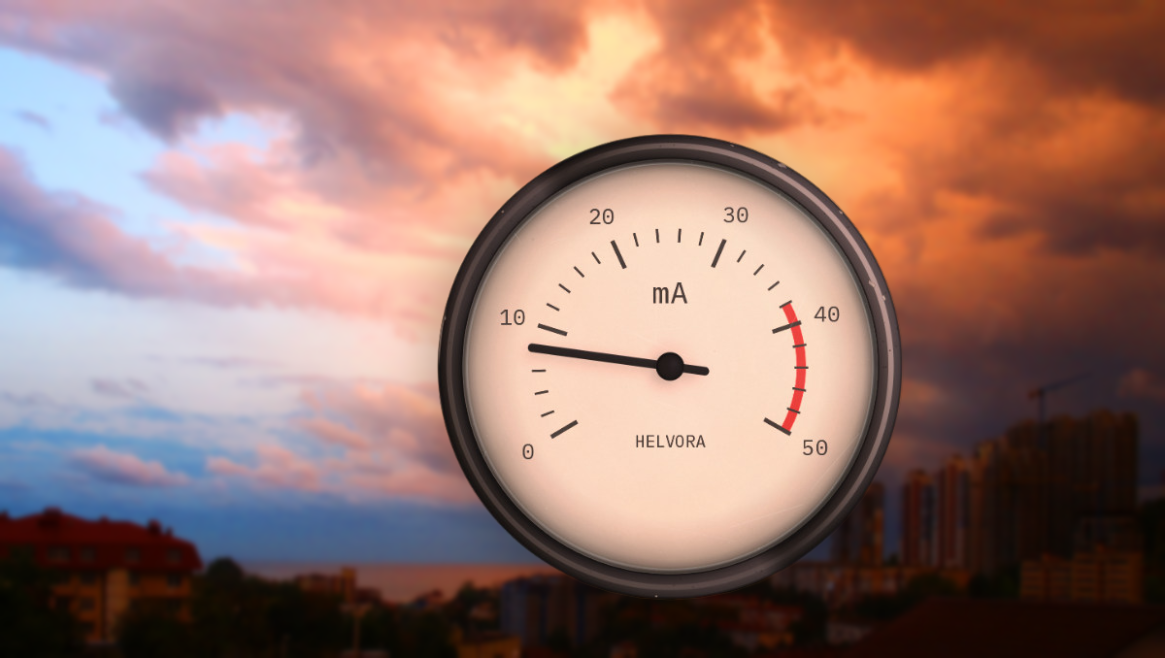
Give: **8** mA
